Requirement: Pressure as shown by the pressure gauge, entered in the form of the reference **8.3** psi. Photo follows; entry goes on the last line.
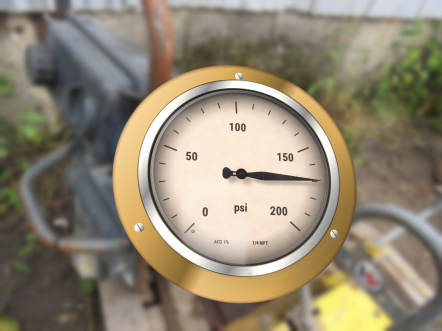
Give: **170** psi
